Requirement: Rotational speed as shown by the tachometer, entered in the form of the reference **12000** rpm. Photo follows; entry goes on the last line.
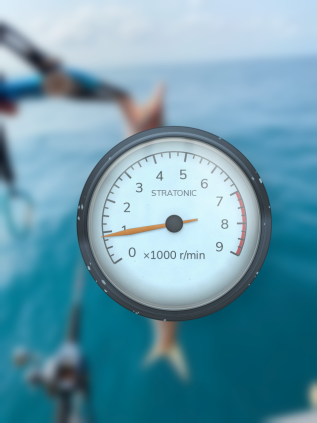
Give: **875** rpm
